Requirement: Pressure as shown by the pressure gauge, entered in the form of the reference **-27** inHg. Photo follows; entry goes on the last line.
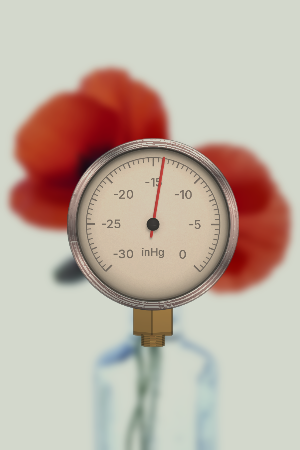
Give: **-14** inHg
